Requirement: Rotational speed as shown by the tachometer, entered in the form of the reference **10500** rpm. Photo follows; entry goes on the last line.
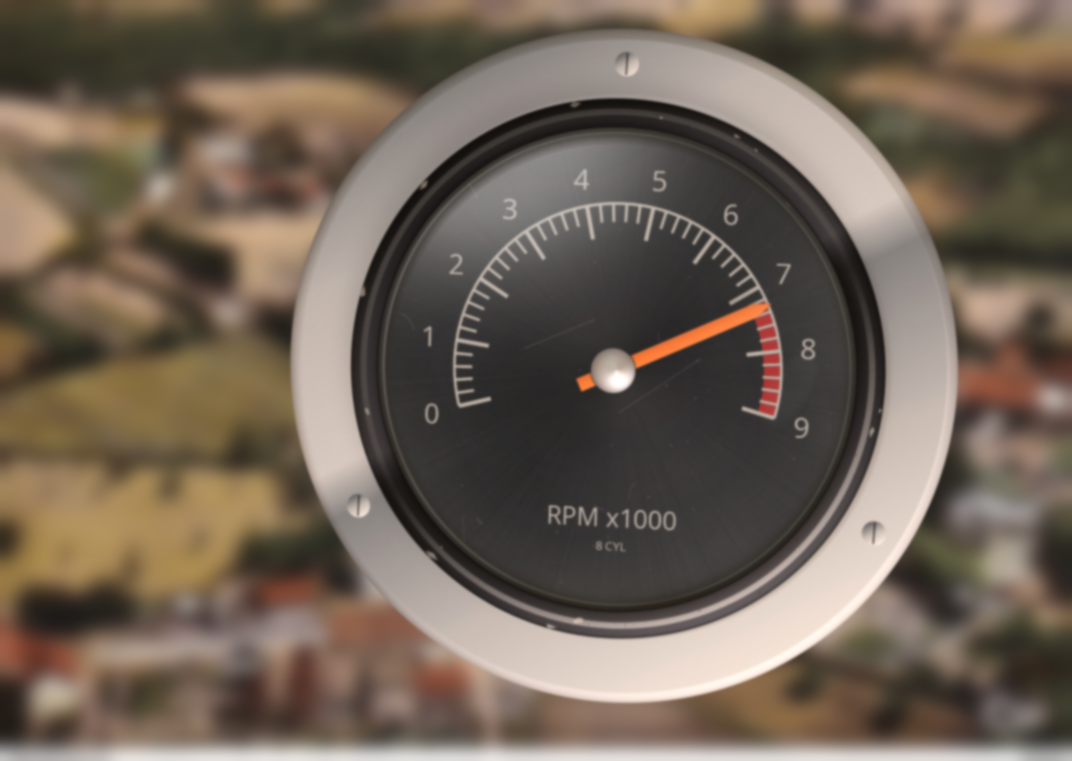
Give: **7300** rpm
